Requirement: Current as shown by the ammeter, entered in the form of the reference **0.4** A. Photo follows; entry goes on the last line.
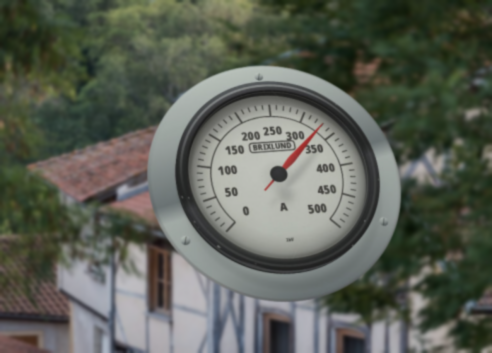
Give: **330** A
